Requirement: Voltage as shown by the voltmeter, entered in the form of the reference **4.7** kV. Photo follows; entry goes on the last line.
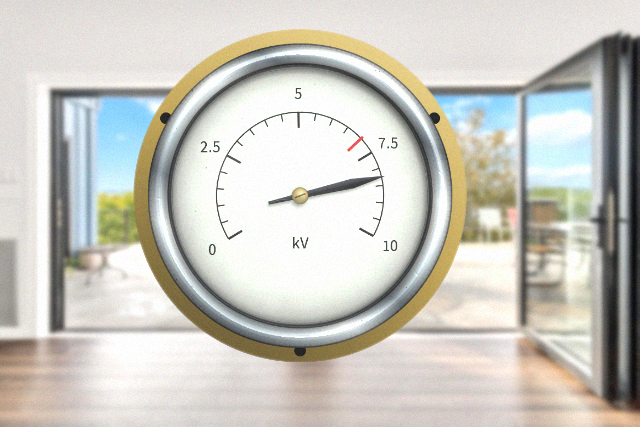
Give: **8.25** kV
